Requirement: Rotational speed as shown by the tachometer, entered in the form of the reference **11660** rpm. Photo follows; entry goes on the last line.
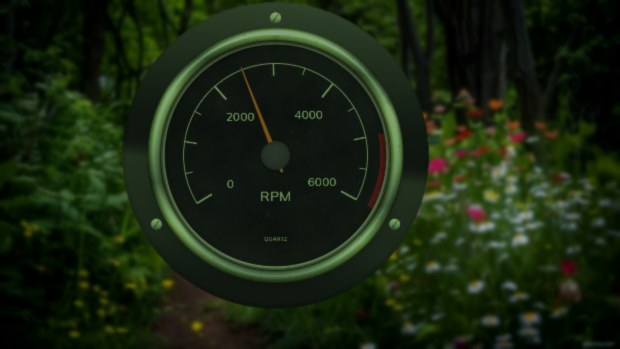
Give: **2500** rpm
